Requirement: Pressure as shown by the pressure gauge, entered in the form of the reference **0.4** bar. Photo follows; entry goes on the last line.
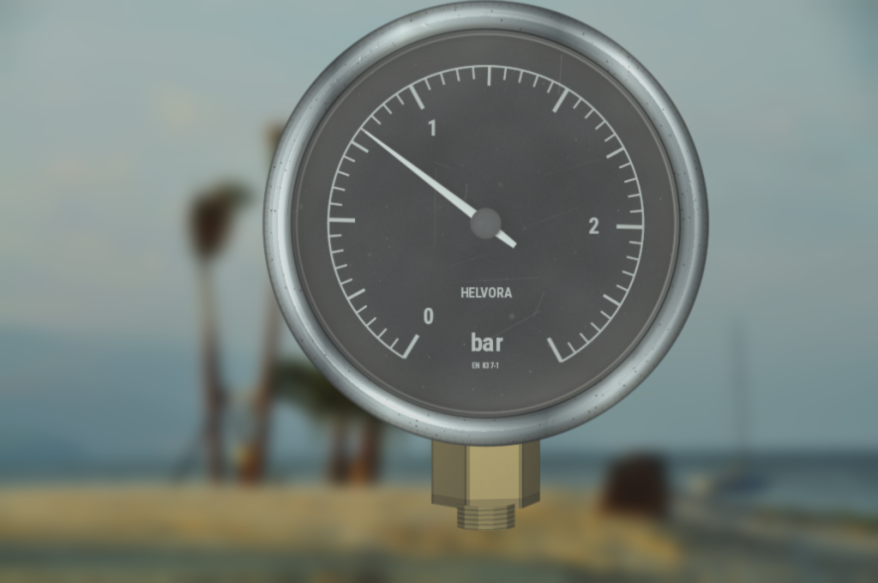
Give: **0.8** bar
